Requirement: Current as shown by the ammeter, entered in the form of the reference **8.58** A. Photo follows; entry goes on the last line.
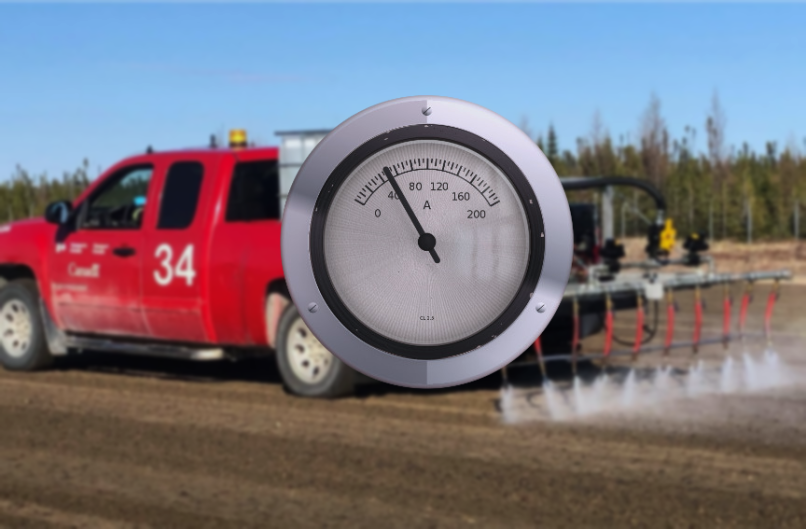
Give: **50** A
